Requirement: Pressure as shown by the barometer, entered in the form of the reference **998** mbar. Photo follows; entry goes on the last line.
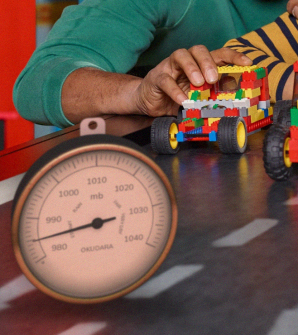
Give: **985** mbar
